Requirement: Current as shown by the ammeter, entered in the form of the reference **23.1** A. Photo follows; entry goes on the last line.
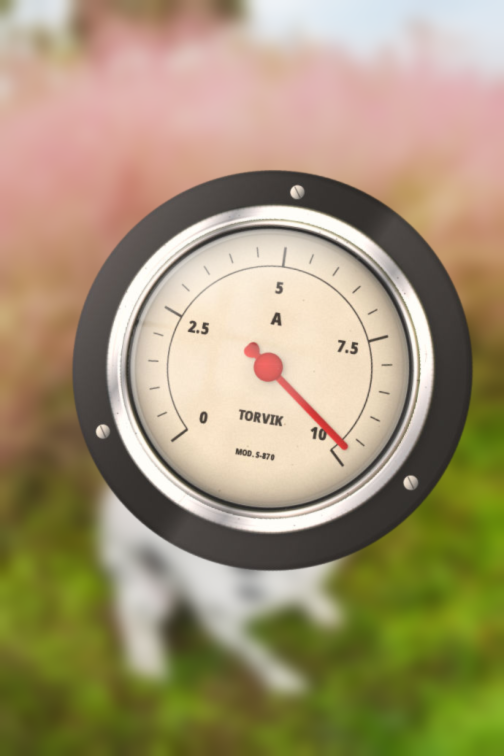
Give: **9.75** A
